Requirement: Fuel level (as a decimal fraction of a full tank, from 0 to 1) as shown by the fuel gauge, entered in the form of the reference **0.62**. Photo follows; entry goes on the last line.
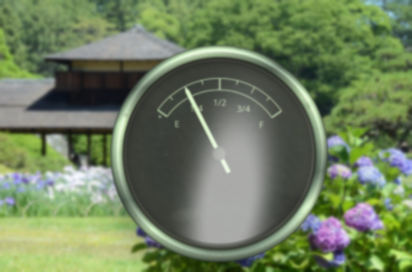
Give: **0.25**
